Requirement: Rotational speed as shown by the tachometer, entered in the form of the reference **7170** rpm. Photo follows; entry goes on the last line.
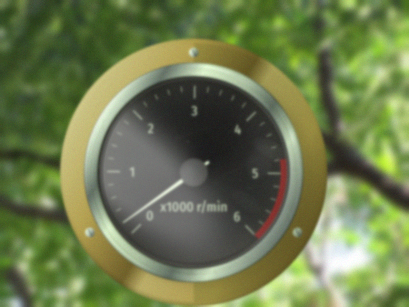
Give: **200** rpm
